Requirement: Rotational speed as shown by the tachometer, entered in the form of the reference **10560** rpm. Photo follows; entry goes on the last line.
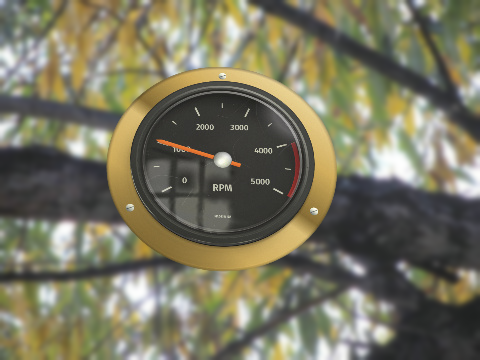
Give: **1000** rpm
